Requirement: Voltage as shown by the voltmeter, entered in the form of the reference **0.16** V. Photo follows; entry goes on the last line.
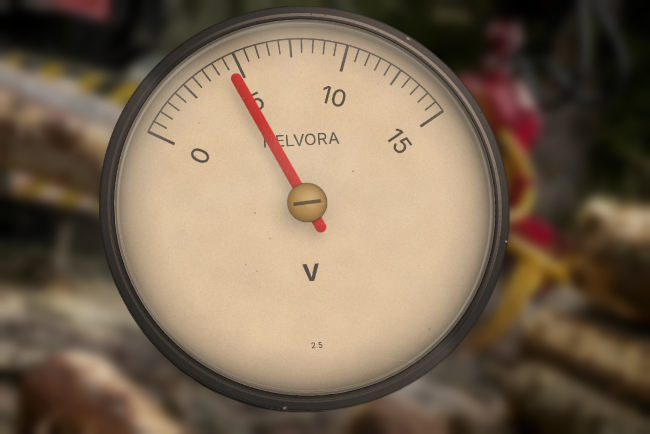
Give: **4.5** V
